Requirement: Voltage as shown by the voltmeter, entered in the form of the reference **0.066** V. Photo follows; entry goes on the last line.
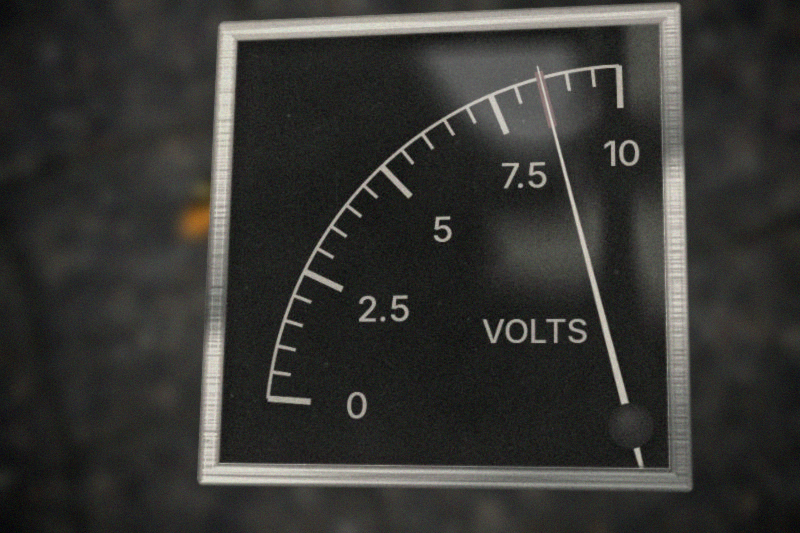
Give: **8.5** V
